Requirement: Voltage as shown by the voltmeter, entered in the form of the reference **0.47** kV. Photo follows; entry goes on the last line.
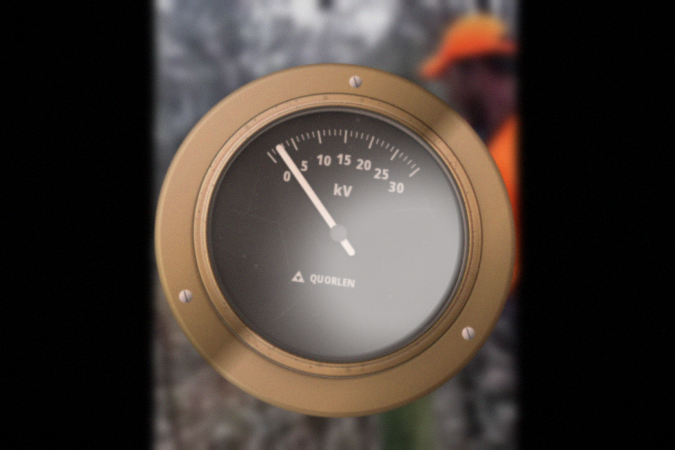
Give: **2** kV
